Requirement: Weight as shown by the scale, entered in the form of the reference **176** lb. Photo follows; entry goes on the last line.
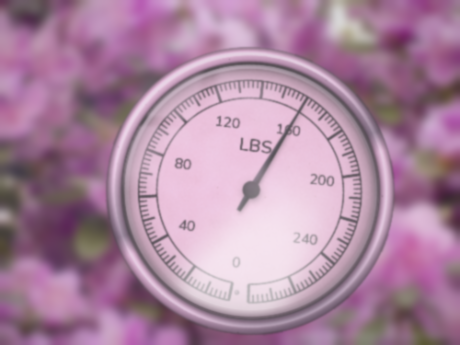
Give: **160** lb
